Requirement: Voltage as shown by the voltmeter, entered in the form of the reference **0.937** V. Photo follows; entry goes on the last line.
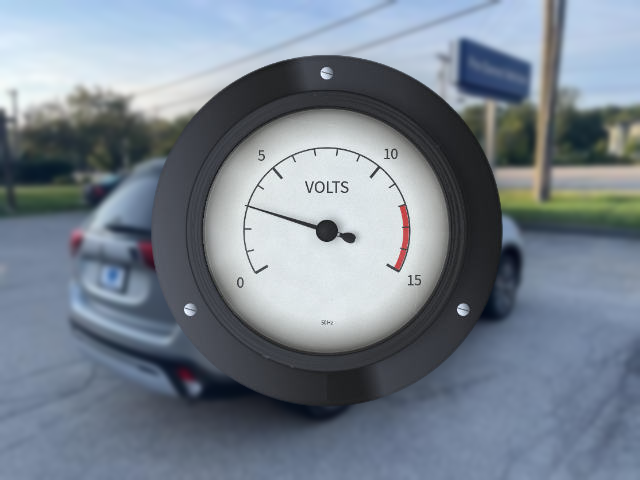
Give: **3** V
